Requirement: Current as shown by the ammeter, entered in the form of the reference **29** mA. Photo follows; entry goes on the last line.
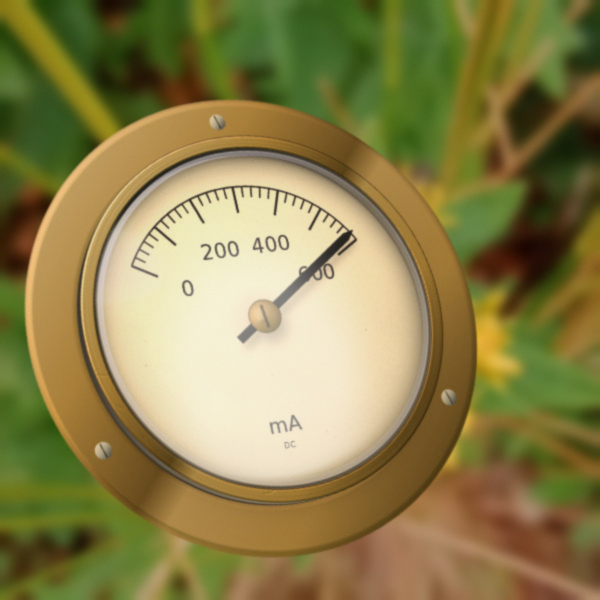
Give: **580** mA
